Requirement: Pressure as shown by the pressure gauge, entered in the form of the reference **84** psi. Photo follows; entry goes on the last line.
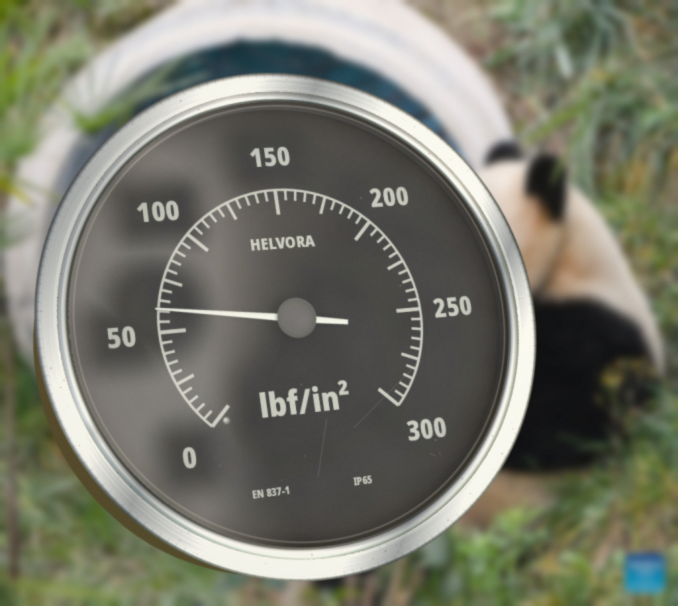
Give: **60** psi
